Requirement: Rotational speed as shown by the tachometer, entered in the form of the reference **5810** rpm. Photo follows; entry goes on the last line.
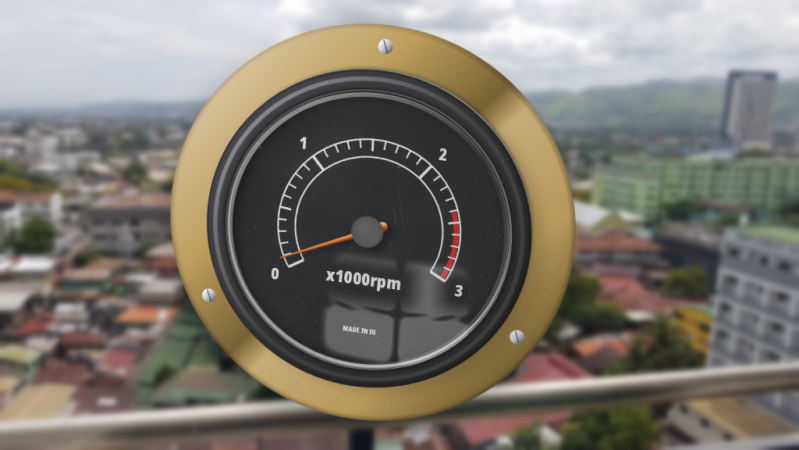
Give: **100** rpm
